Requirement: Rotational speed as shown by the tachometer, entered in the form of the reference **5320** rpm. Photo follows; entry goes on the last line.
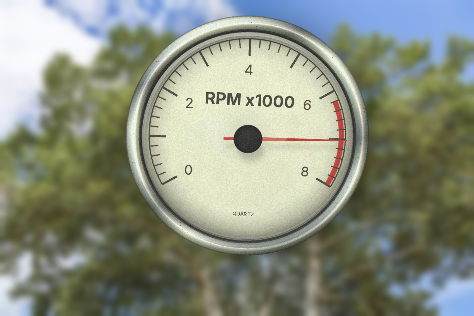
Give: **7000** rpm
